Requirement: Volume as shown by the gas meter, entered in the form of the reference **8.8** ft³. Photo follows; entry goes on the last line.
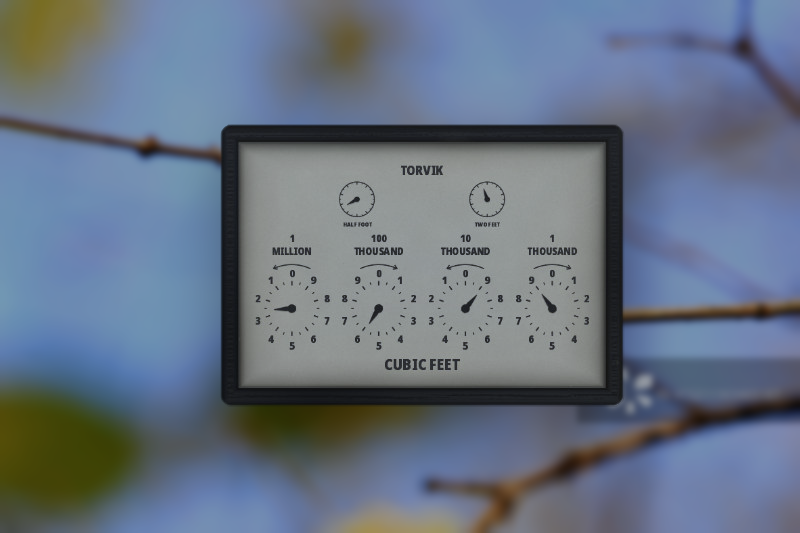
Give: **258900** ft³
